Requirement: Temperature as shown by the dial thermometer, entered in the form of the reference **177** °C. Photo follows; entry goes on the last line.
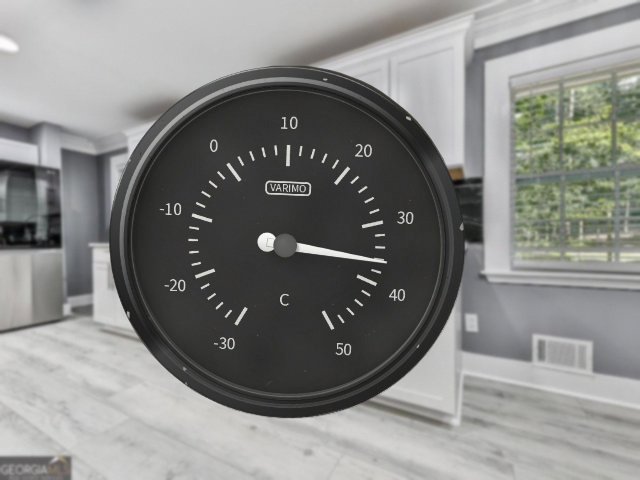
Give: **36** °C
